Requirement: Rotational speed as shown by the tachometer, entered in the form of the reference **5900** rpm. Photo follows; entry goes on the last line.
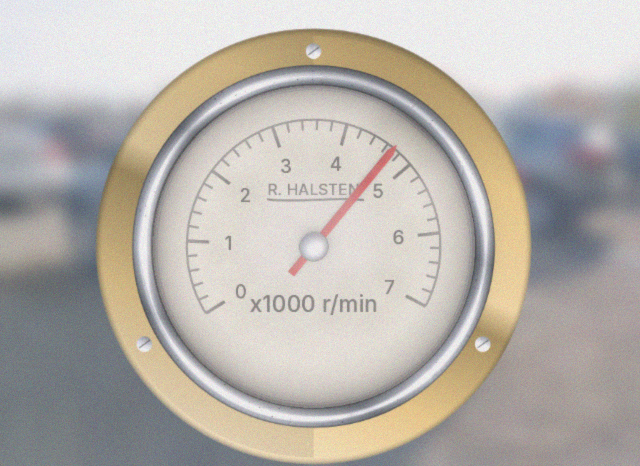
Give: **4700** rpm
